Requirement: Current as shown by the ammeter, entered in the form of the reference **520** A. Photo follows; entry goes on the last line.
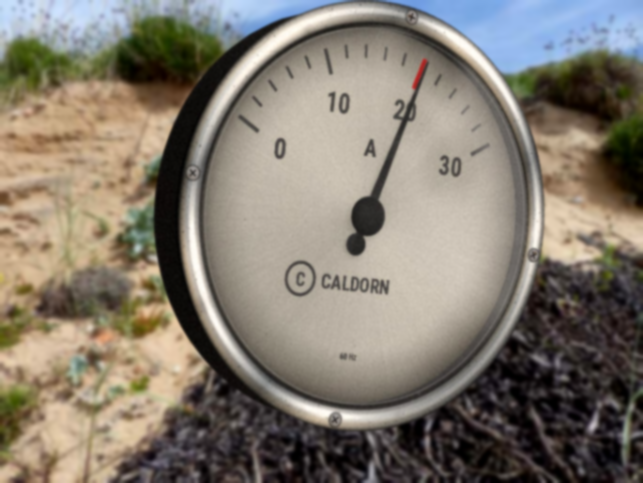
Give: **20** A
